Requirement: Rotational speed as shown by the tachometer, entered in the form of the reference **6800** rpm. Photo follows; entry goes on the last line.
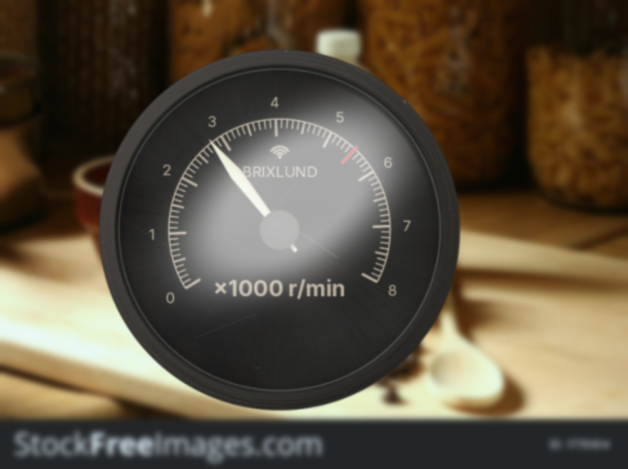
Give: **2800** rpm
